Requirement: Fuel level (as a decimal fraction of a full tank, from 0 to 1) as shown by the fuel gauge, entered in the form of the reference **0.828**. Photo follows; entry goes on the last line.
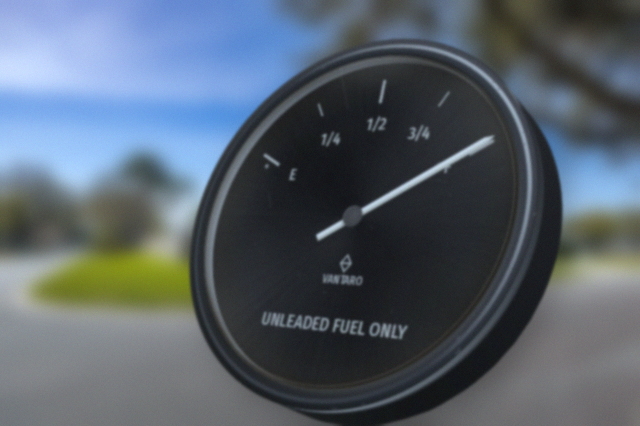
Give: **1**
